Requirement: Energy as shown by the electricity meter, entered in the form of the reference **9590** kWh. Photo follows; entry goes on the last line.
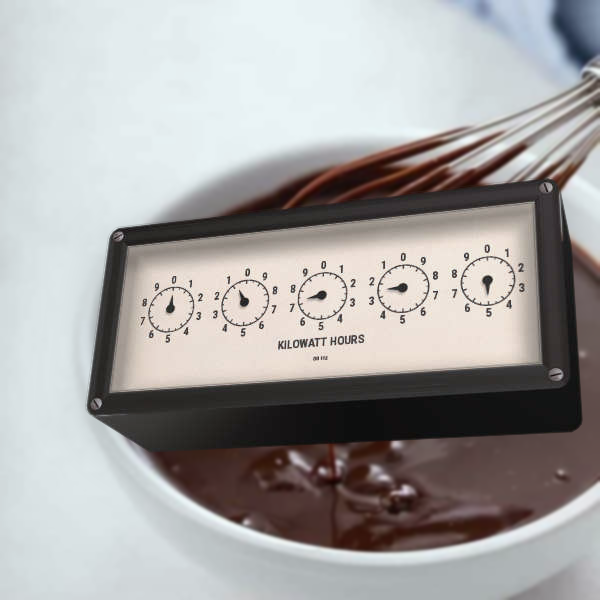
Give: **725** kWh
